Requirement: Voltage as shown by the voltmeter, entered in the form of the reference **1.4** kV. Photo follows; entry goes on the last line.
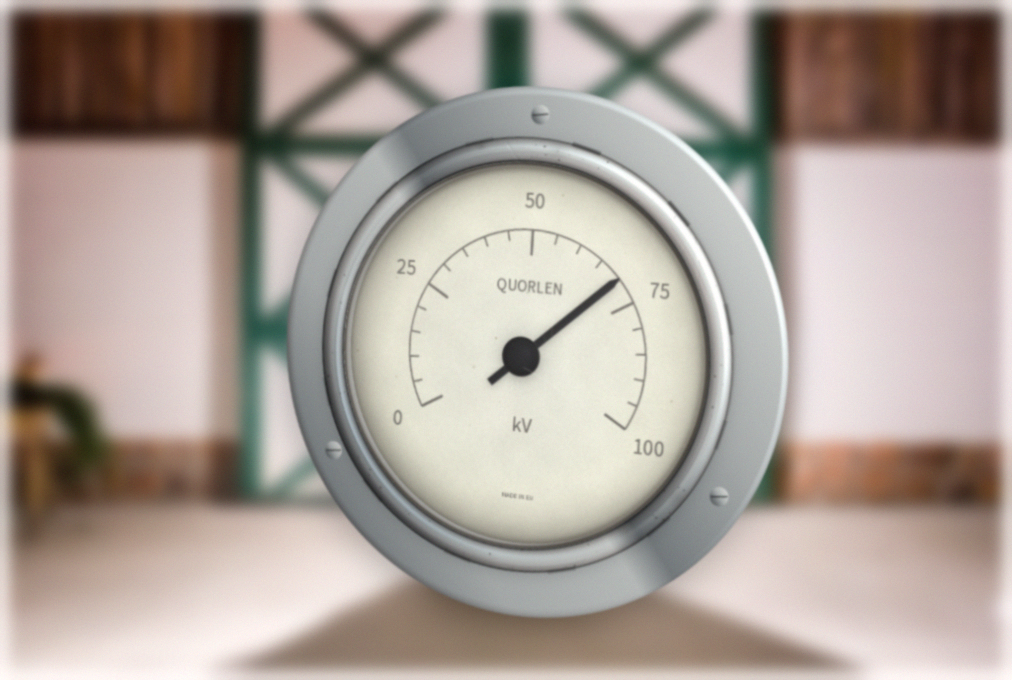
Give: **70** kV
